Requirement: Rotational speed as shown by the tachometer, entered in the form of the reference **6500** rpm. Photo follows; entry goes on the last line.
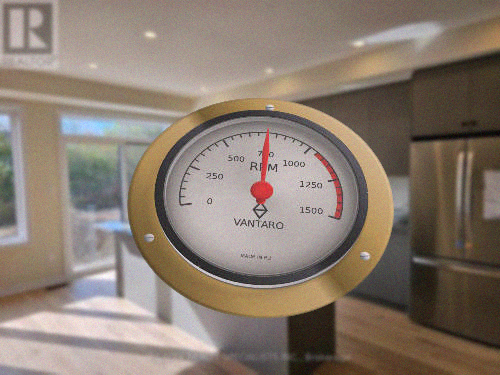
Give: **750** rpm
